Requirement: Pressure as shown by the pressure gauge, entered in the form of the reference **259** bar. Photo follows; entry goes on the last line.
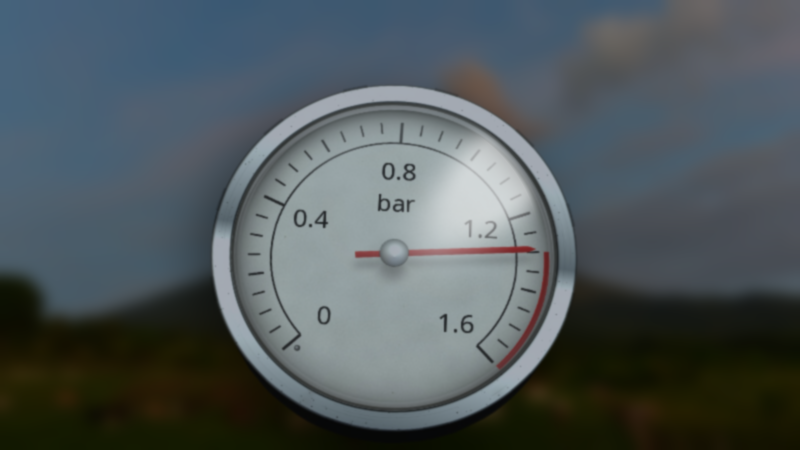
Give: **1.3** bar
